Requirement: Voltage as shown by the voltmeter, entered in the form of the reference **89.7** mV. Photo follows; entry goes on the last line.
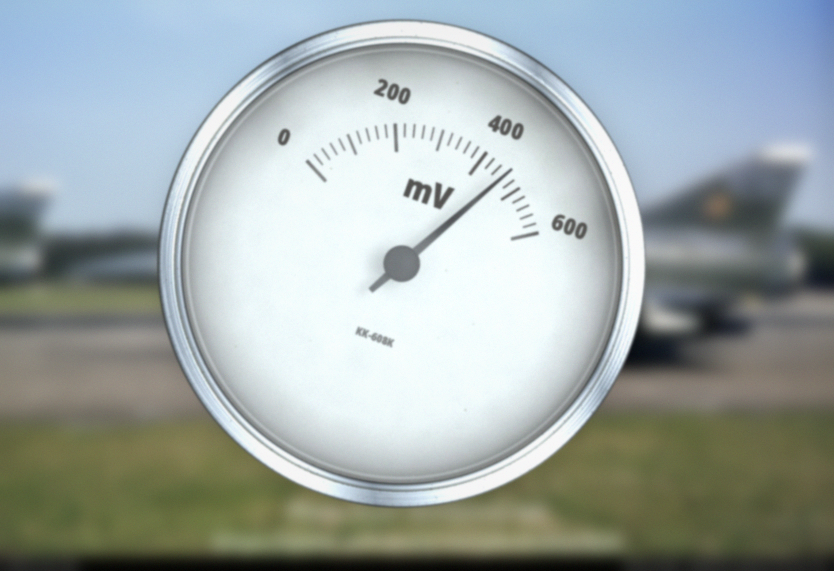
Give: **460** mV
